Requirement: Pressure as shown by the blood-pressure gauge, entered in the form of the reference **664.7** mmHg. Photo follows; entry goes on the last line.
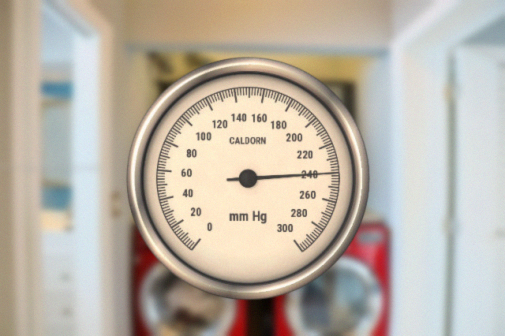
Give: **240** mmHg
